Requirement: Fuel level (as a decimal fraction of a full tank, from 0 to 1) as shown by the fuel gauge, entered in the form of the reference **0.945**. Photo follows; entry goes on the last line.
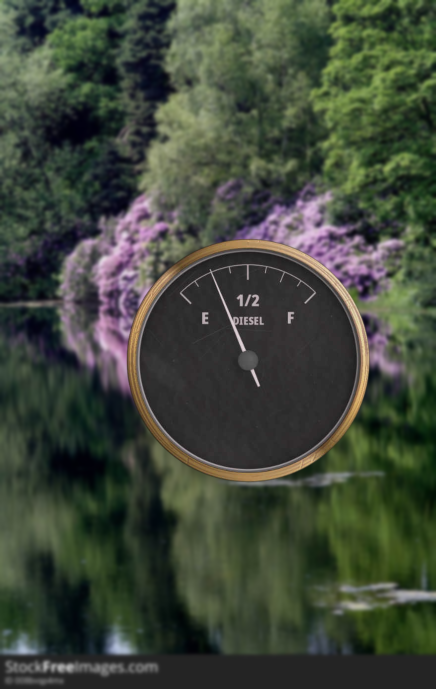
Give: **0.25**
